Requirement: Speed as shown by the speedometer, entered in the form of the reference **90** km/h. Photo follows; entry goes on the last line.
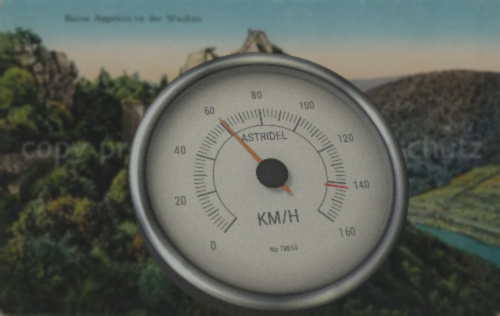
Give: **60** km/h
